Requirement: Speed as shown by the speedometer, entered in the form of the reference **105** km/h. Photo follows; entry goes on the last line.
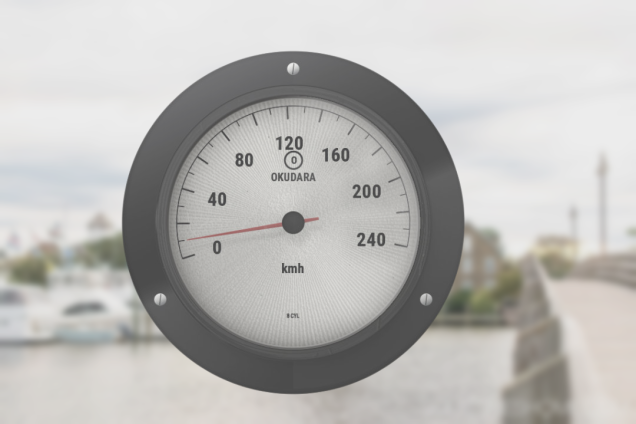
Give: **10** km/h
